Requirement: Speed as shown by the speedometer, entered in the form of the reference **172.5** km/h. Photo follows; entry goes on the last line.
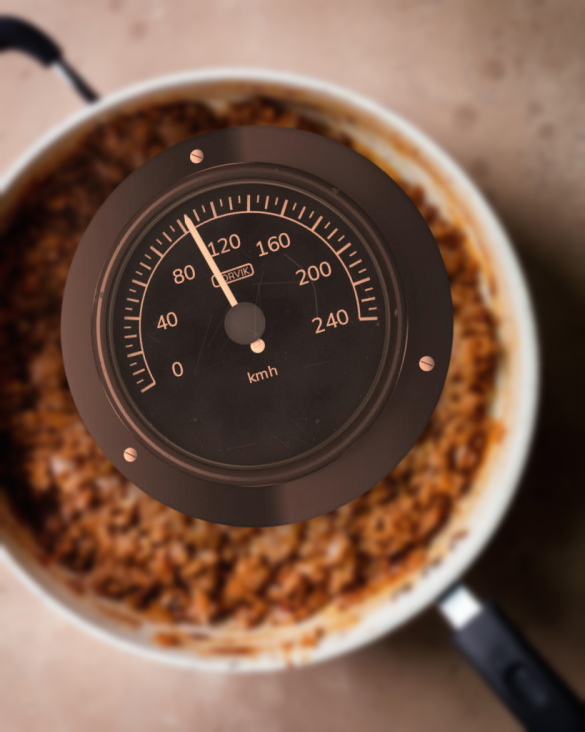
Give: **105** km/h
